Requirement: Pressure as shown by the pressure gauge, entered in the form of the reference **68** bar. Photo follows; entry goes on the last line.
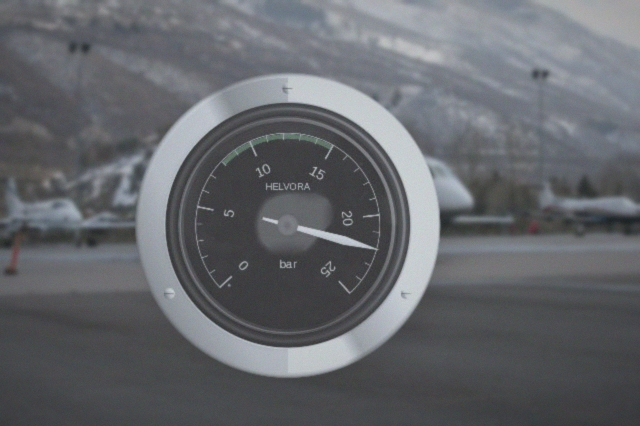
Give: **22** bar
